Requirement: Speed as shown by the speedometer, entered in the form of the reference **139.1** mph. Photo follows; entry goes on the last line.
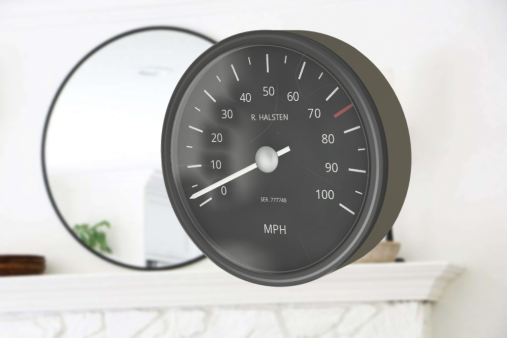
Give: **2.5** mph
